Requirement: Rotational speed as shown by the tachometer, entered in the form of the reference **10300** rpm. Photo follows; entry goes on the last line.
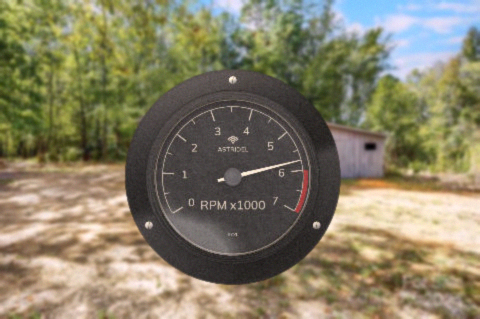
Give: **5750** rpm
